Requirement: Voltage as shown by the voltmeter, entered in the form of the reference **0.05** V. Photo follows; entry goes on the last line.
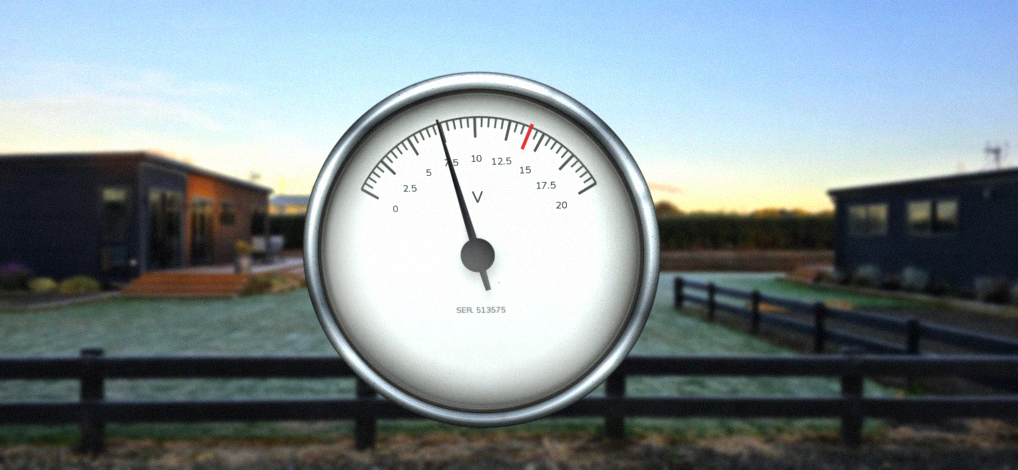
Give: **7.5** V
